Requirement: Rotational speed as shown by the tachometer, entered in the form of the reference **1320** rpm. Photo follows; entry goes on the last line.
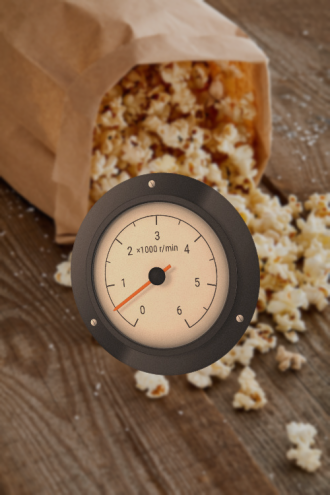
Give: **500** rpm
